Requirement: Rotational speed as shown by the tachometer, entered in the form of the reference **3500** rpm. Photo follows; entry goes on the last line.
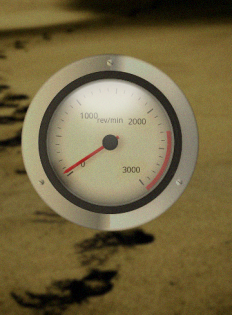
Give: **50** rpm
